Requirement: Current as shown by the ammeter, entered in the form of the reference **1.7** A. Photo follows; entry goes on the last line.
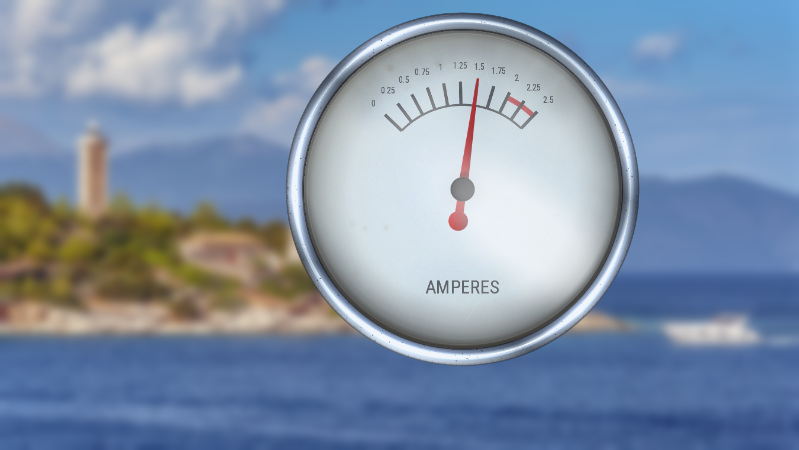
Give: **1.5** A
